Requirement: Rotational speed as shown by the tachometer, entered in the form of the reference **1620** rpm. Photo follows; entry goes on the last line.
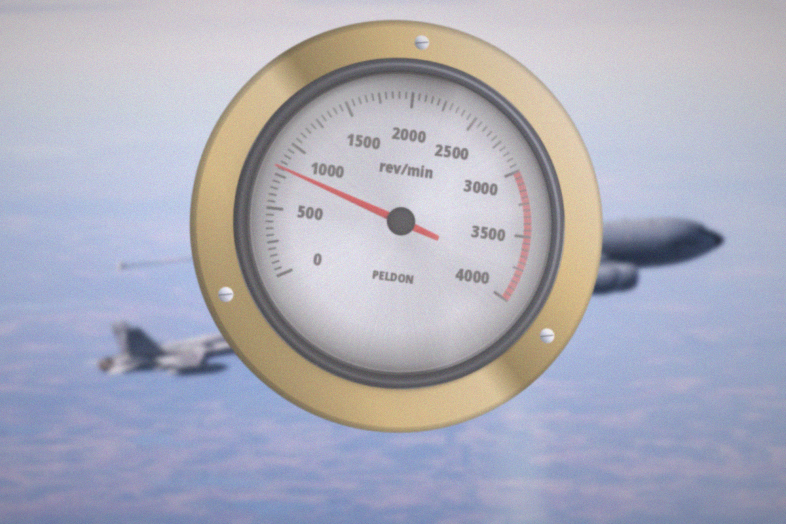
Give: **800** rpm
